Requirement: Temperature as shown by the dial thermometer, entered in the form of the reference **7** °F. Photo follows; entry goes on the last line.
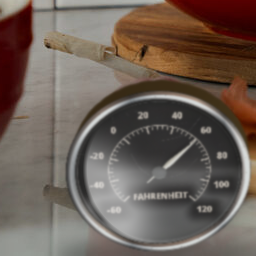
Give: **60** °F
